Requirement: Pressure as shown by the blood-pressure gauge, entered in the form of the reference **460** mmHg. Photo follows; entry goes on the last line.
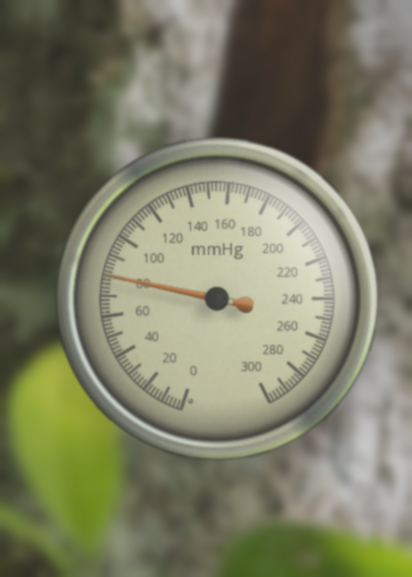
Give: **80** mmHg
